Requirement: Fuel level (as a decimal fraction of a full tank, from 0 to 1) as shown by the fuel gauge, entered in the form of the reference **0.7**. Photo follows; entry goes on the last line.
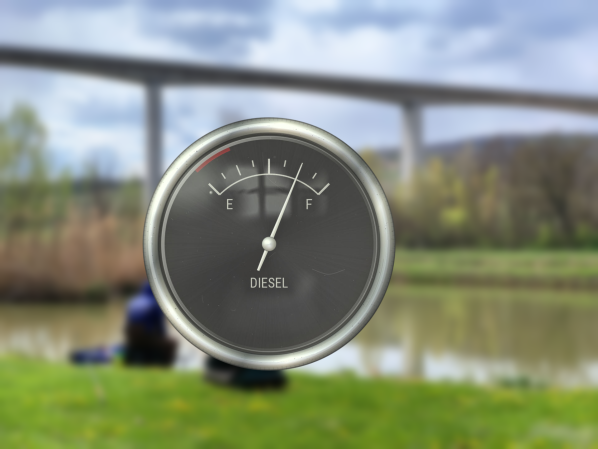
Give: **0.75**
